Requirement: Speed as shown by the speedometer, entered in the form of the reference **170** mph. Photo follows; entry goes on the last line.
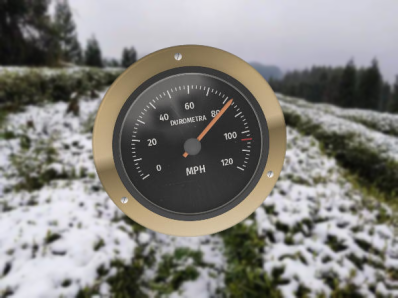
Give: **82** mph
